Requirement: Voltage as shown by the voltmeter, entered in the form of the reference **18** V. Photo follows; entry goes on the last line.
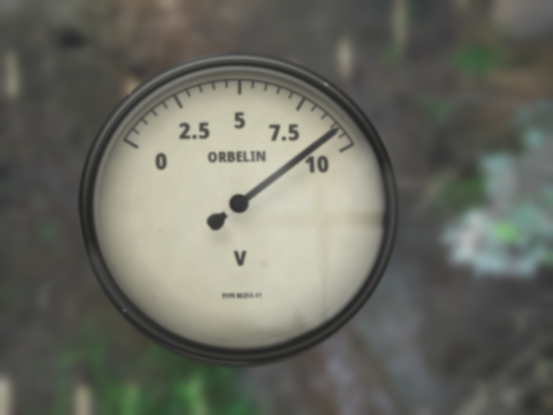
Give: **9.25** V
